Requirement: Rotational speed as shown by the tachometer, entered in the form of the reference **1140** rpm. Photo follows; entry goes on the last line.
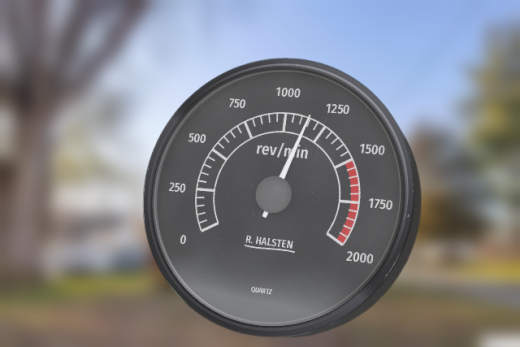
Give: **1150** rpm
